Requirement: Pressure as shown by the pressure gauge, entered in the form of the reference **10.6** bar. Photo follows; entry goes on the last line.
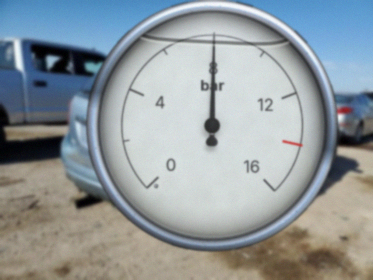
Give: **8** bar
